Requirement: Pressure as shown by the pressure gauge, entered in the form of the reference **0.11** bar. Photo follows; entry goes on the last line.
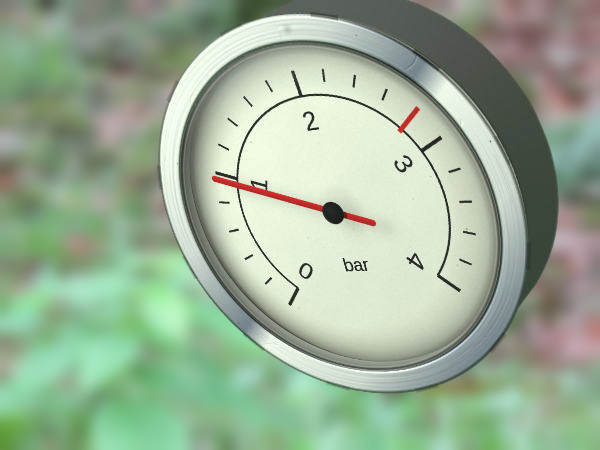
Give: **1** bar
